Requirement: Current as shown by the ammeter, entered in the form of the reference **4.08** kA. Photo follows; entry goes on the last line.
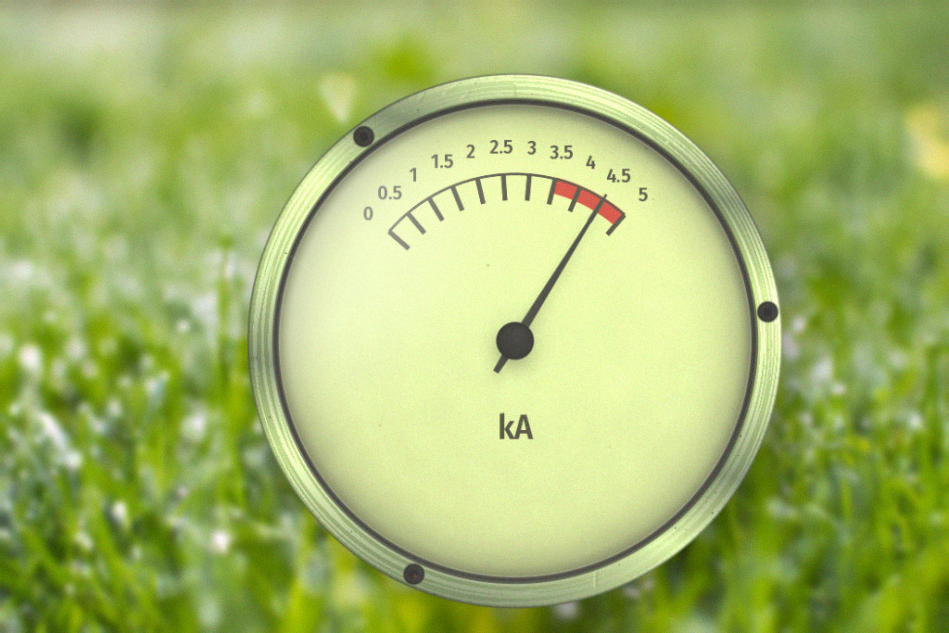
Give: **4.5** kA
